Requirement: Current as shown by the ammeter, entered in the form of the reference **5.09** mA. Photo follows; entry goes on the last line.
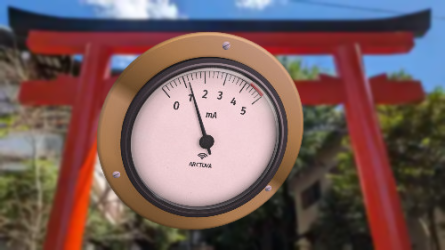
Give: **1.2** mA
